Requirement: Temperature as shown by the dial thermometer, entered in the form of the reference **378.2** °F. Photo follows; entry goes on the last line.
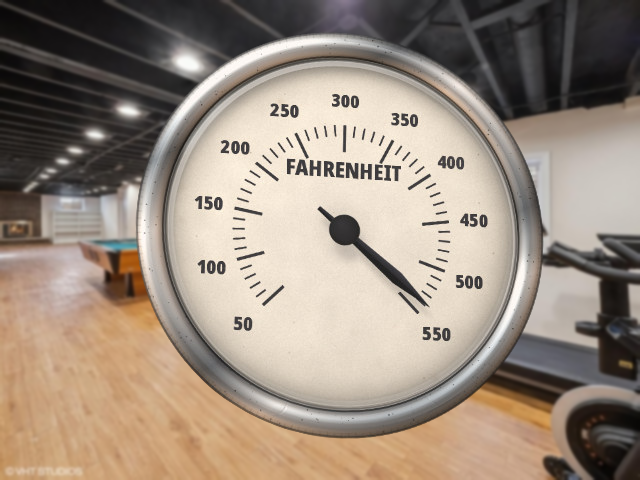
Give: **540** °F
